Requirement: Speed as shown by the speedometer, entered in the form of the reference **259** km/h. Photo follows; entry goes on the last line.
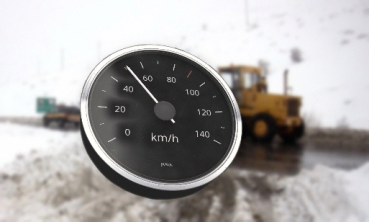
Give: **50** km/h
